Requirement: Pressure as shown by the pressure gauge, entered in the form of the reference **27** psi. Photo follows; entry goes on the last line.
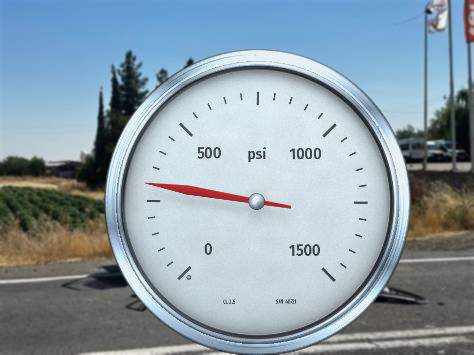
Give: **300** psi
